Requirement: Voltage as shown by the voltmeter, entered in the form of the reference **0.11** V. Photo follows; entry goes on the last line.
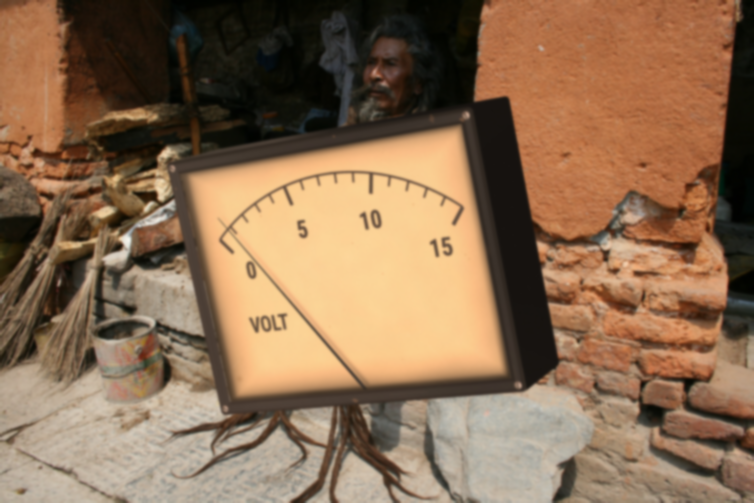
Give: **1** V
